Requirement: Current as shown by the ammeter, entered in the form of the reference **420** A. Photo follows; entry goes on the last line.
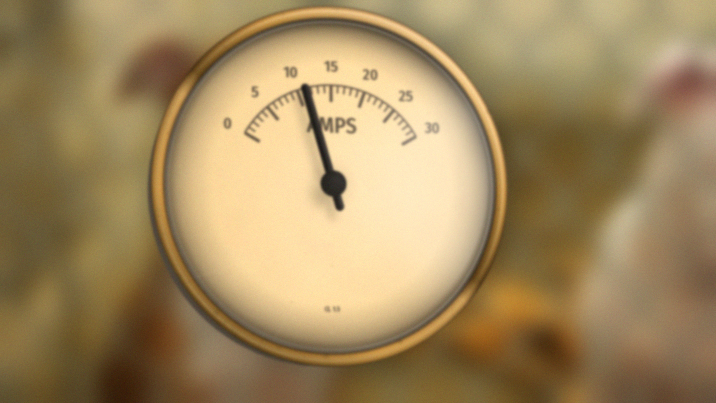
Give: **11** A
